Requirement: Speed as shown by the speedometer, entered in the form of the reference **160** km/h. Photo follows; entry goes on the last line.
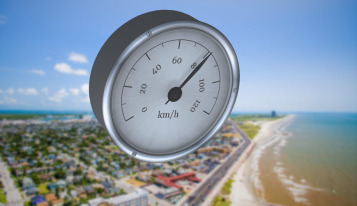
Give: **80** km/h
